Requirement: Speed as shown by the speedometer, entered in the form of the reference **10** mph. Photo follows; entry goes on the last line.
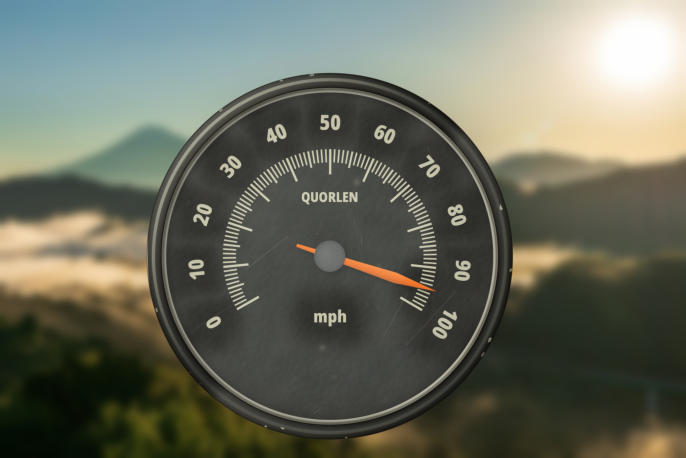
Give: **95** mph
